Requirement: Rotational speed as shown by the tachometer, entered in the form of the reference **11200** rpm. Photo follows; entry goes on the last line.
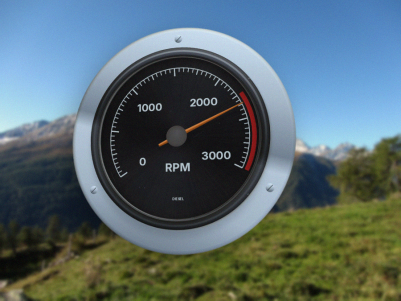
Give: **2350** rpm
